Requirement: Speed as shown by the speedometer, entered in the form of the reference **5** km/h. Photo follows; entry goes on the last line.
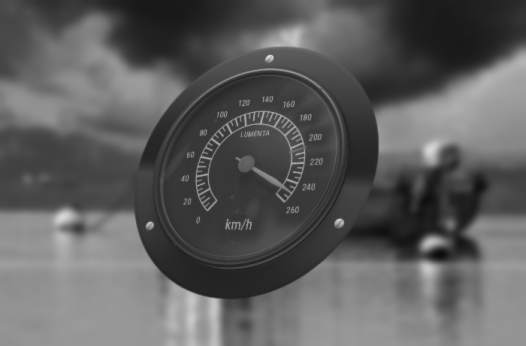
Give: **250** km/h
